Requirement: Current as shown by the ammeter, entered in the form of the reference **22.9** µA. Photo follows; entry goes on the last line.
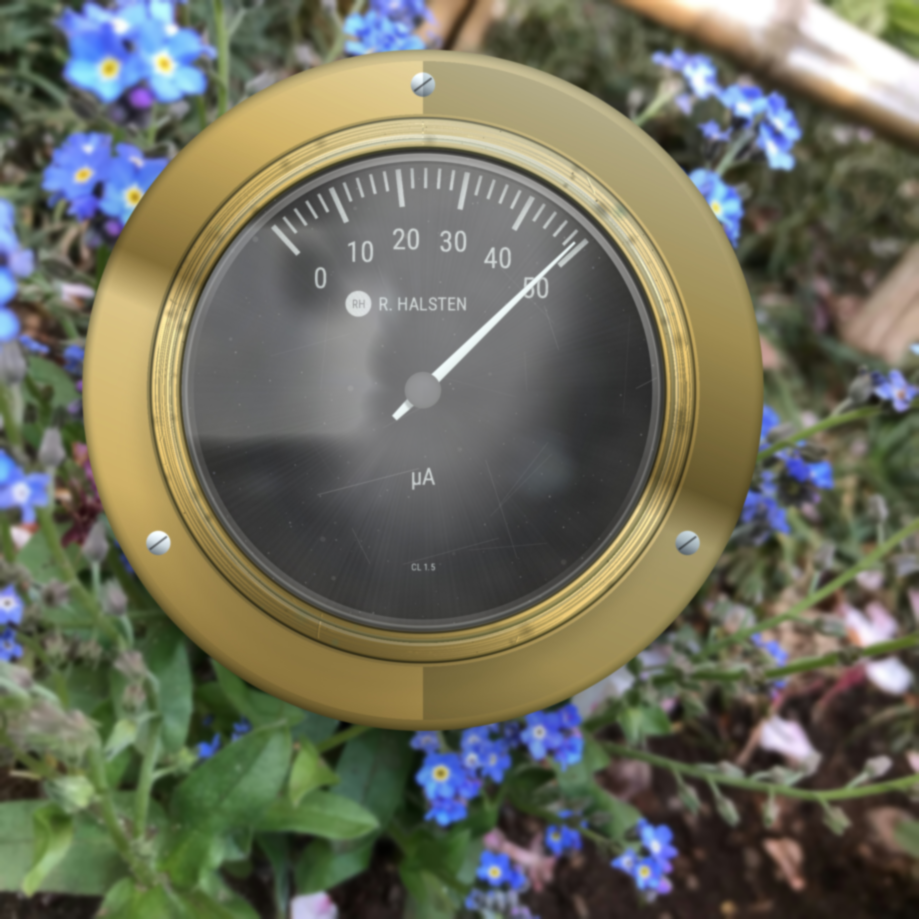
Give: **49** µA
